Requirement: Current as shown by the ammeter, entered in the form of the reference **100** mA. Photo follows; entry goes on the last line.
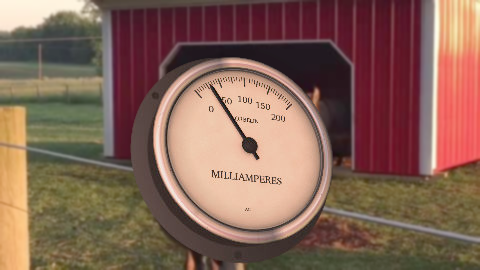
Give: **25** mA
